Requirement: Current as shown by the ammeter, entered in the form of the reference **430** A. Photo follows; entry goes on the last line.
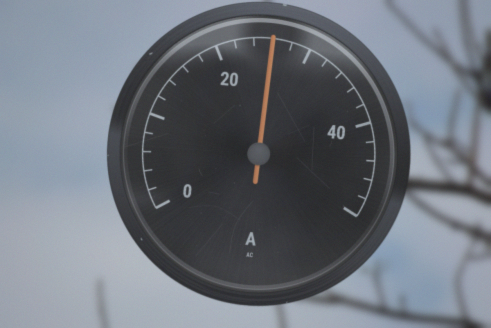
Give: **26** A
